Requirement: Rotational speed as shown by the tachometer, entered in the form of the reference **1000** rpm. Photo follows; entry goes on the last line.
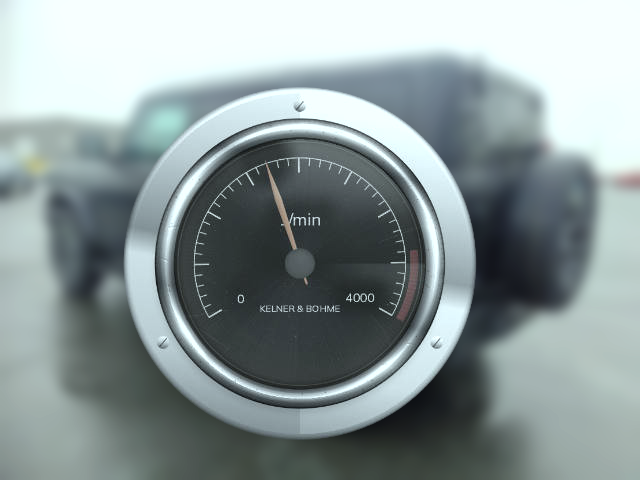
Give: **1700** rpm
